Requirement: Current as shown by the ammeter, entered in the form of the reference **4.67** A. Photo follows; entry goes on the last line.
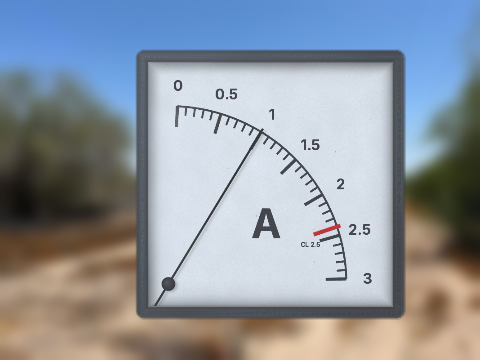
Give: **1** A
